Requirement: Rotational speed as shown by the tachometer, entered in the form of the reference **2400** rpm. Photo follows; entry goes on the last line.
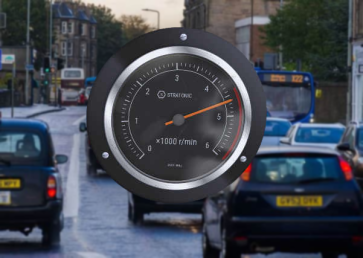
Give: **4600** rpm
